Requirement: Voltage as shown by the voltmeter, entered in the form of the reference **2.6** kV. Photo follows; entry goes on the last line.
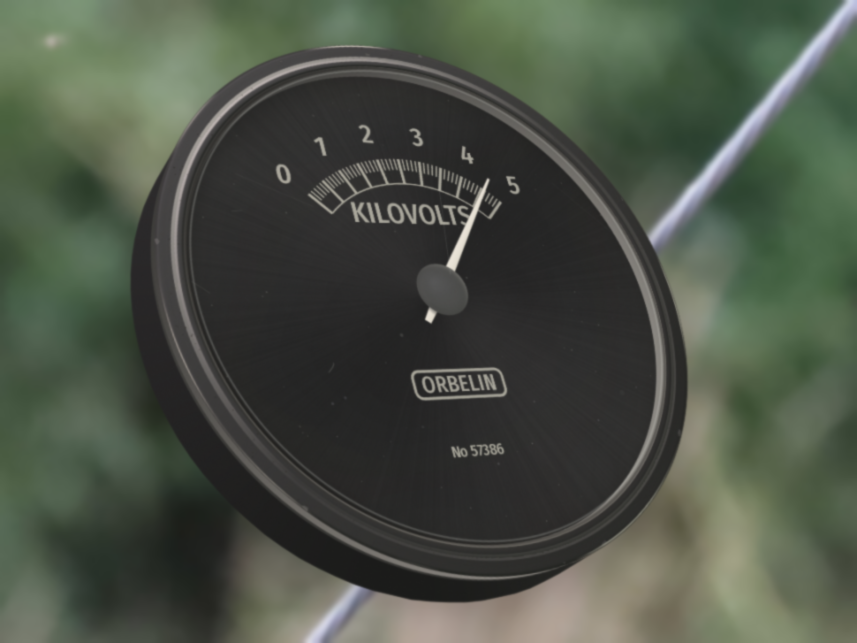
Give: **4.5** kV
